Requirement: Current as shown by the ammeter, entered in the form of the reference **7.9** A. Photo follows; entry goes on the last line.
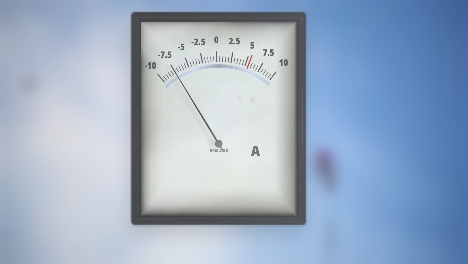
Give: **-7.5** A
